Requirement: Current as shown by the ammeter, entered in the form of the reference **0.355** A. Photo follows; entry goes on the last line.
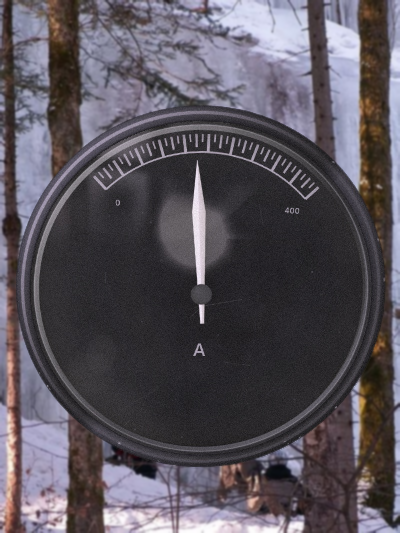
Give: **180** A
